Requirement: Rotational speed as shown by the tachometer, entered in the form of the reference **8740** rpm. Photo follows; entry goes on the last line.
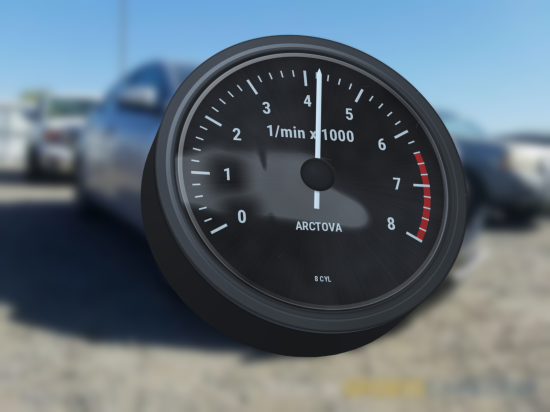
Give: **4200** rpm
